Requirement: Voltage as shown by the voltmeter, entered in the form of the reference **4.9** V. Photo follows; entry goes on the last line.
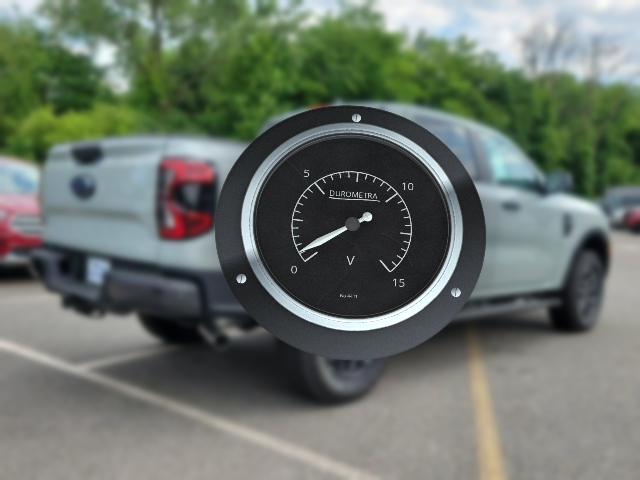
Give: **0.5** V
